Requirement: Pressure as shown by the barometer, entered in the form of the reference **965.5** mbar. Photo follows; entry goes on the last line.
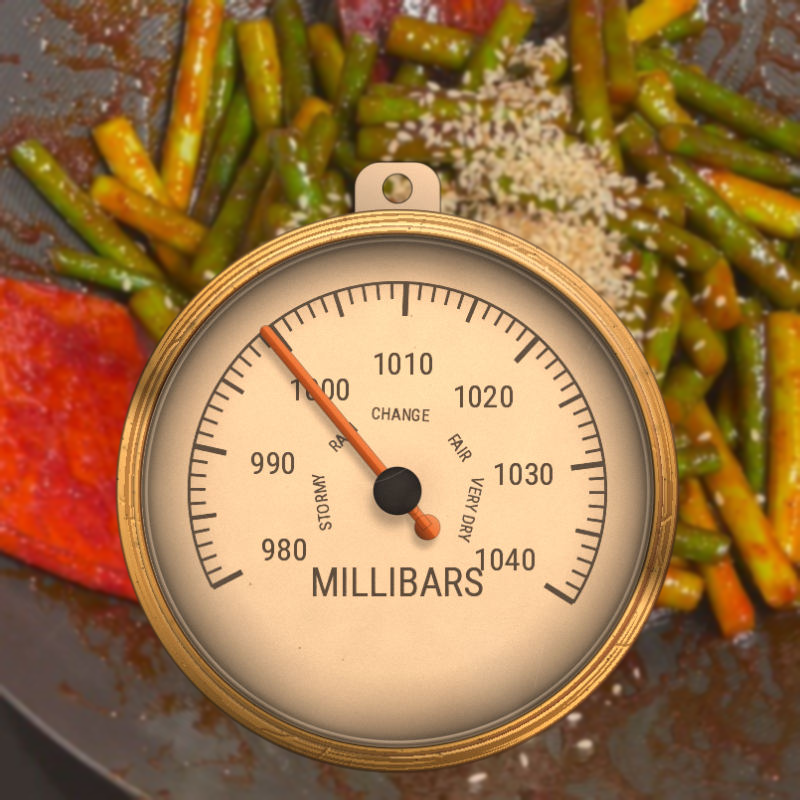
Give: **999.5** mbar
